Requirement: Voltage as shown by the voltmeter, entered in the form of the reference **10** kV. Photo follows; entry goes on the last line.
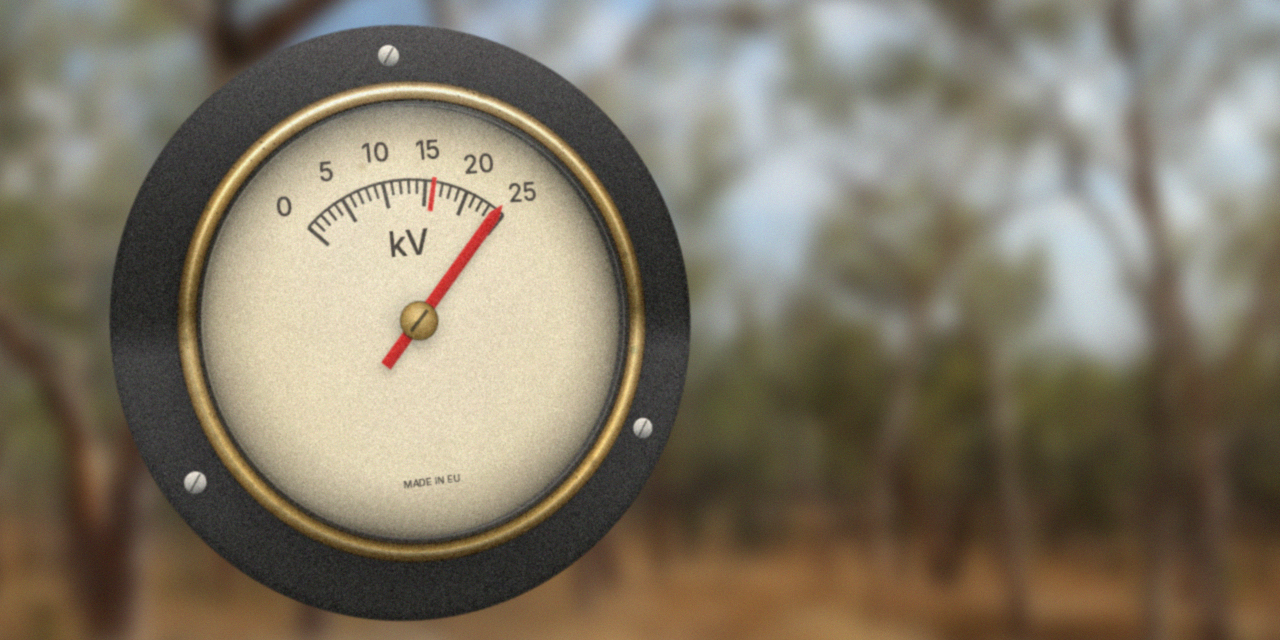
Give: **24** kV
